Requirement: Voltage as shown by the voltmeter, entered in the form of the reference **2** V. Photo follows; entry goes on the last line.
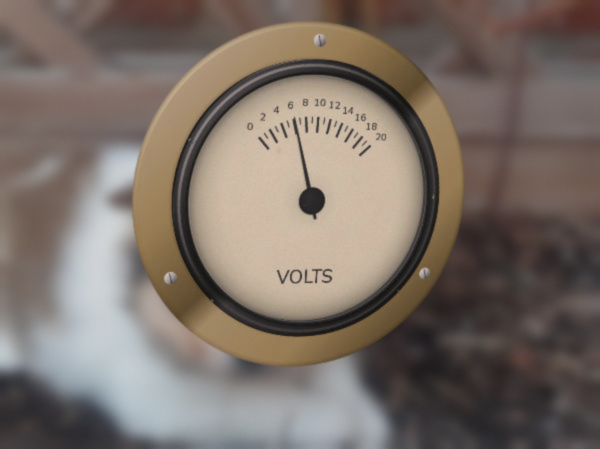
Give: **6** V
